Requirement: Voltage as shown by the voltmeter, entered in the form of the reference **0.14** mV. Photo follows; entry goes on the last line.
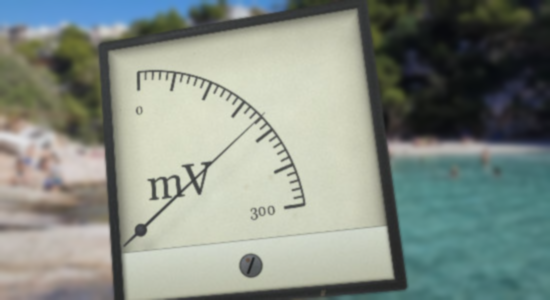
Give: **180** mV
